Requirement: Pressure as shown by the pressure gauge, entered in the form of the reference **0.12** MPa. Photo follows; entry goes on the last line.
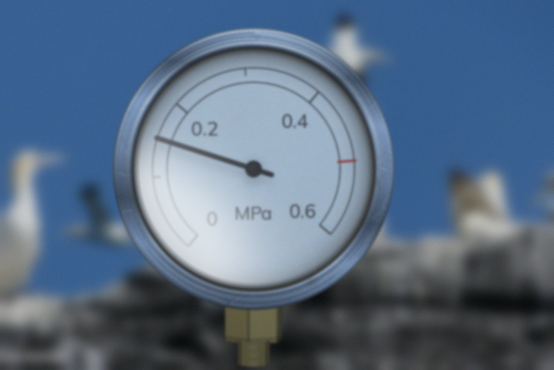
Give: **0.15** MPa
